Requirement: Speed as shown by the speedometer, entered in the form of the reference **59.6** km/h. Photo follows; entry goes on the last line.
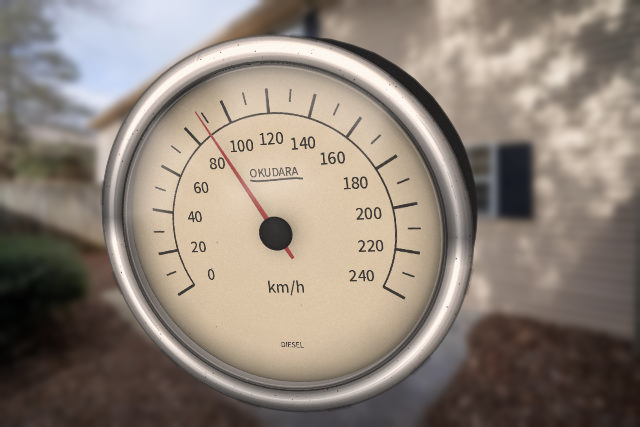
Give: **90** km/h
